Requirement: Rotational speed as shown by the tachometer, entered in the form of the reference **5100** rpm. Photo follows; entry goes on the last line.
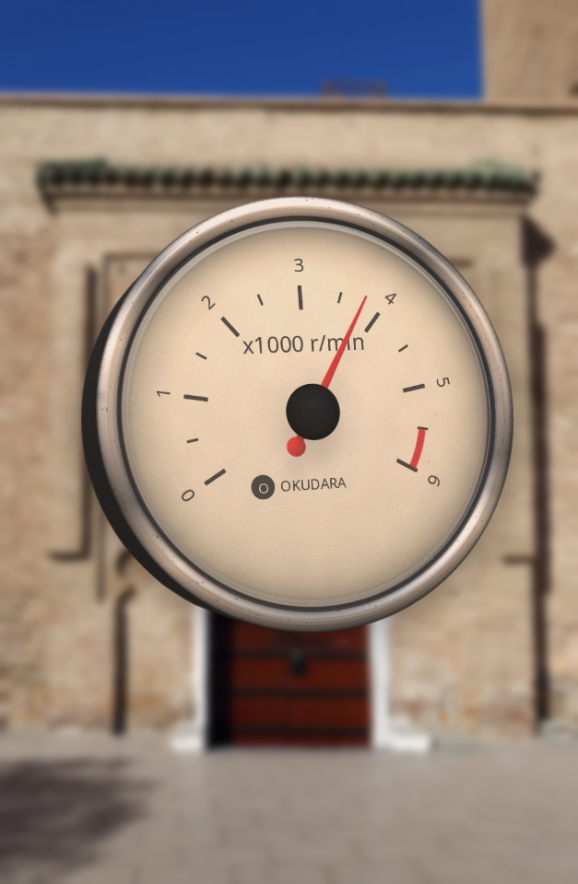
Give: **3750** rpm
